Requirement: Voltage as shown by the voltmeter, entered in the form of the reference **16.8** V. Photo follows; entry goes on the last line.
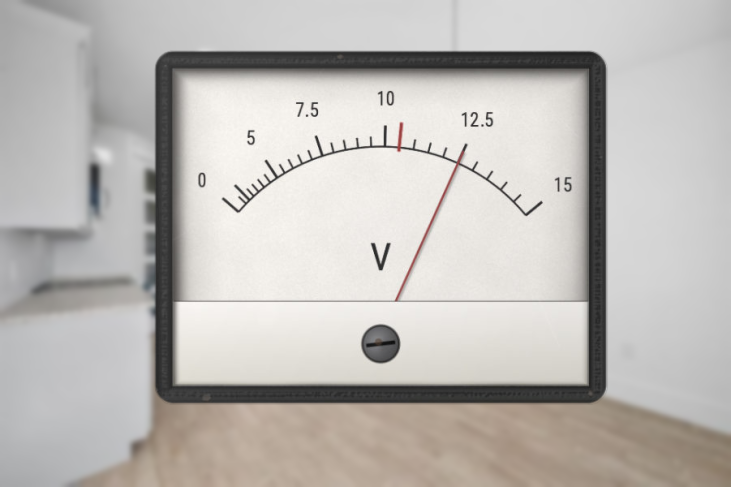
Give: **12.5** V
